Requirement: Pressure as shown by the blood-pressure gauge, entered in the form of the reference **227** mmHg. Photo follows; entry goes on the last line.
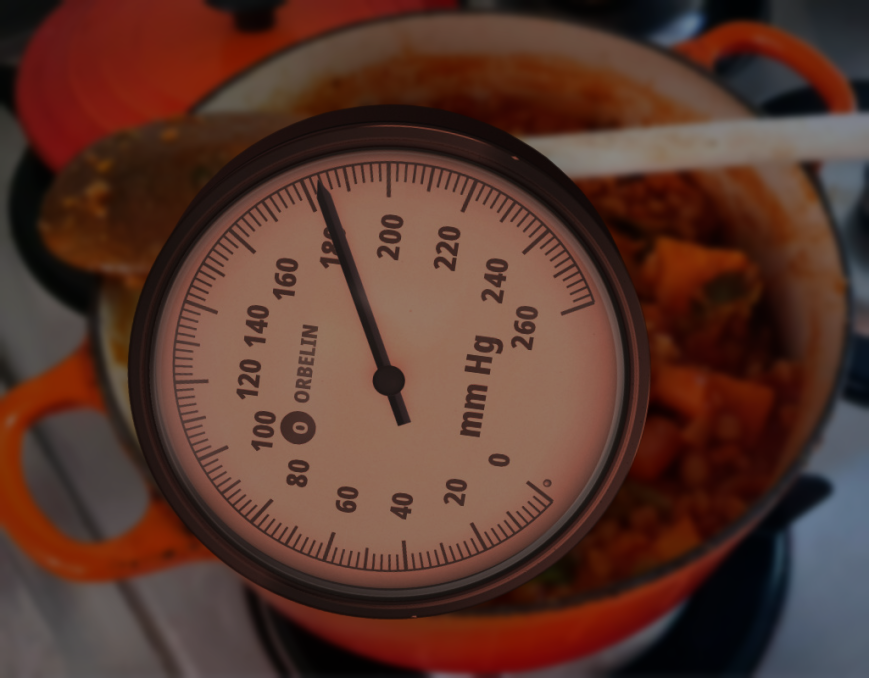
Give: **184** mmHg
